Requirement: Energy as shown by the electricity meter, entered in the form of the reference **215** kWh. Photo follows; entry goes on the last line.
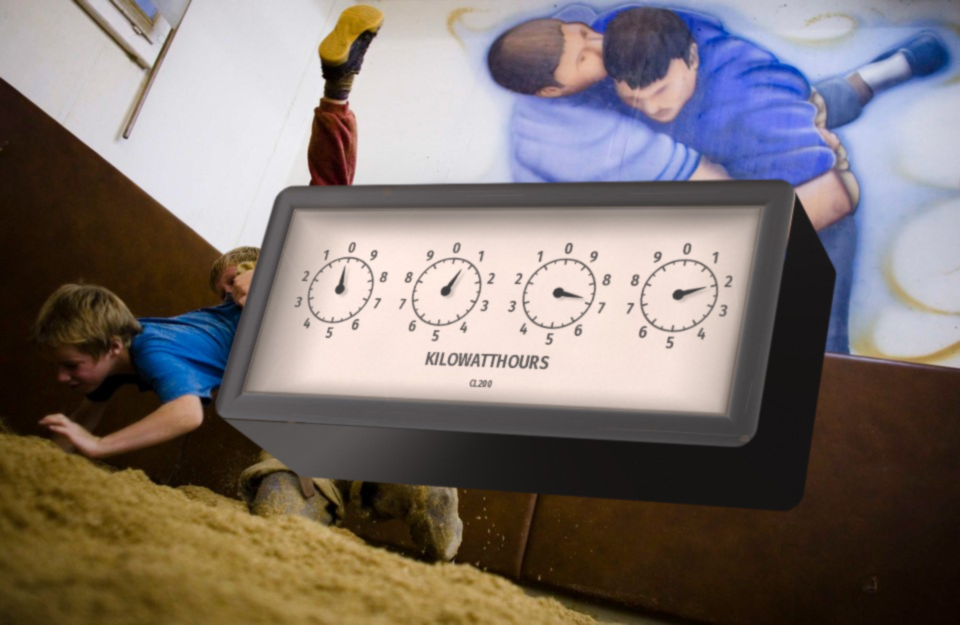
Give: **72** kWh
